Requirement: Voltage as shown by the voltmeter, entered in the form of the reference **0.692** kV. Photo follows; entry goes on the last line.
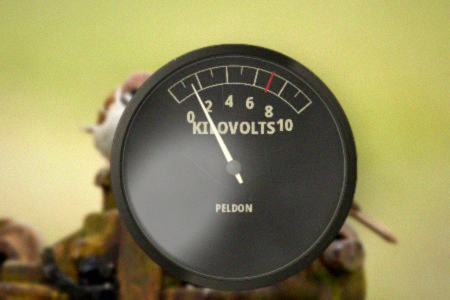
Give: **1.5** kV
